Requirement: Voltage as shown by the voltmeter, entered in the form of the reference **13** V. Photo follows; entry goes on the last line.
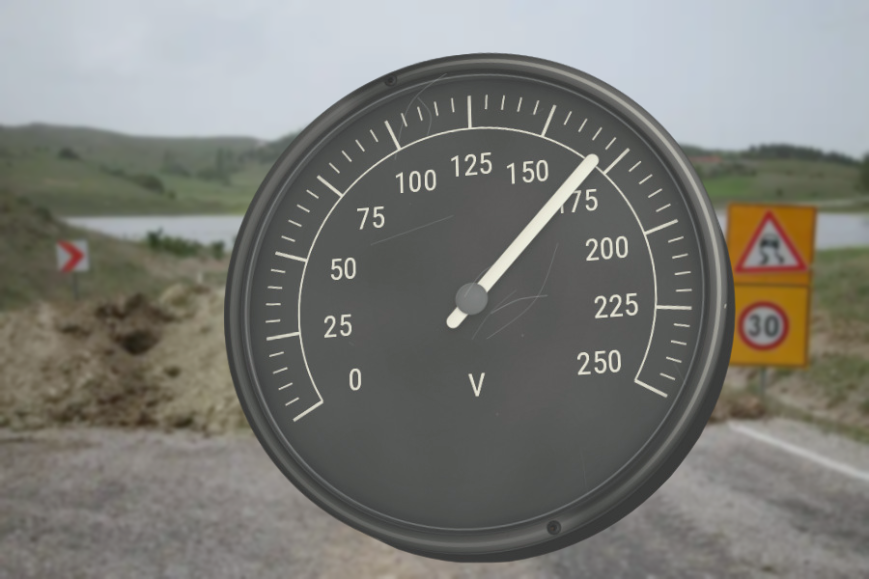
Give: **170** V
